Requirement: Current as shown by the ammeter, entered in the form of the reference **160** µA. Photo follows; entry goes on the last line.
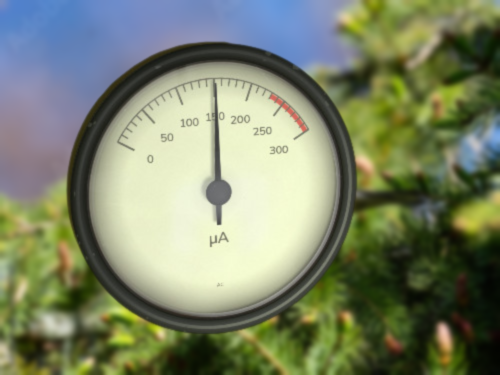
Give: **150** µA
